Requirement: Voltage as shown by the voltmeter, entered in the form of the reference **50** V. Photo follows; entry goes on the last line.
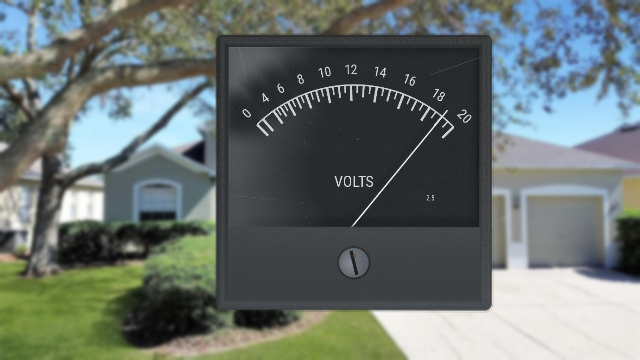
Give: **19** V
